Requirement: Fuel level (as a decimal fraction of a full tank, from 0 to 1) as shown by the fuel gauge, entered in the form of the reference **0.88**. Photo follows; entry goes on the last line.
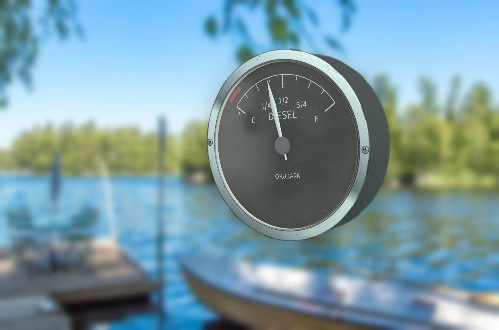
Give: **0.375**
